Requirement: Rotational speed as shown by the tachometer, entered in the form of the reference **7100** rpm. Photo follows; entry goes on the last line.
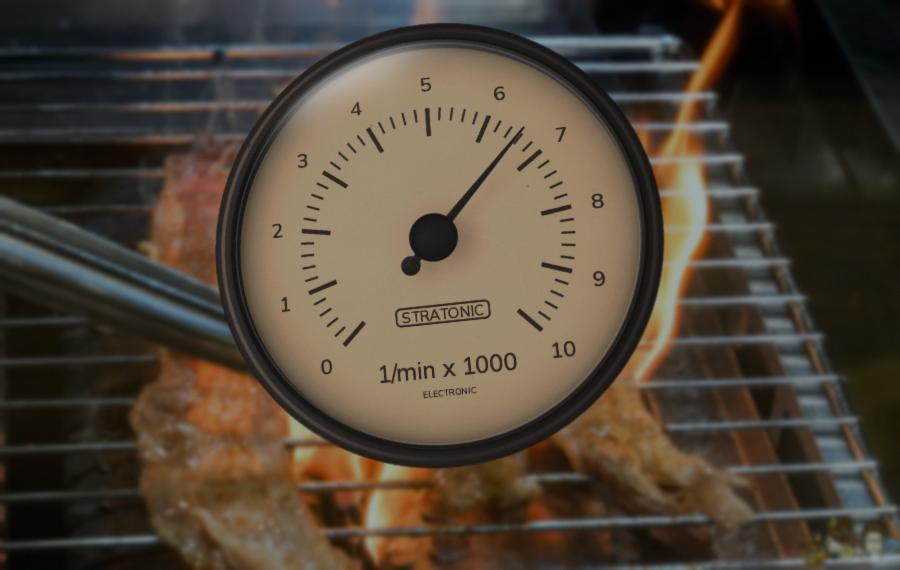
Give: **6600** rpm
